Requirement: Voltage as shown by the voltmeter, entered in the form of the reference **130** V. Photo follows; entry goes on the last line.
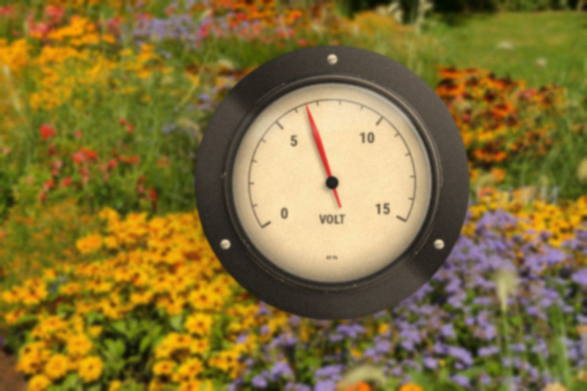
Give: **6.5** V
